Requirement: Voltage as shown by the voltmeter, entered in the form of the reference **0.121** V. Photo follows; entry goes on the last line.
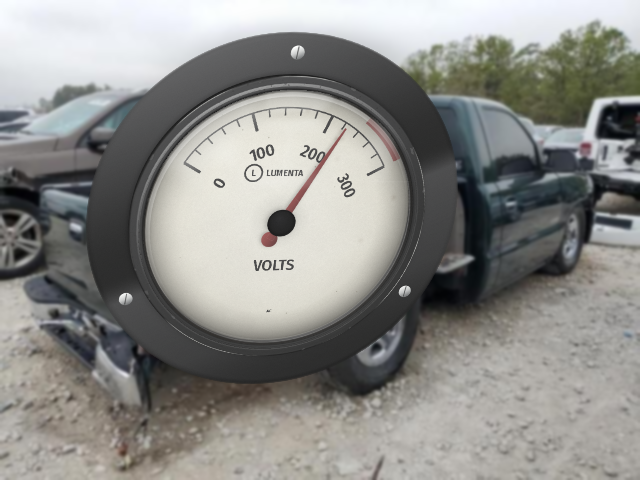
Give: **220** V
